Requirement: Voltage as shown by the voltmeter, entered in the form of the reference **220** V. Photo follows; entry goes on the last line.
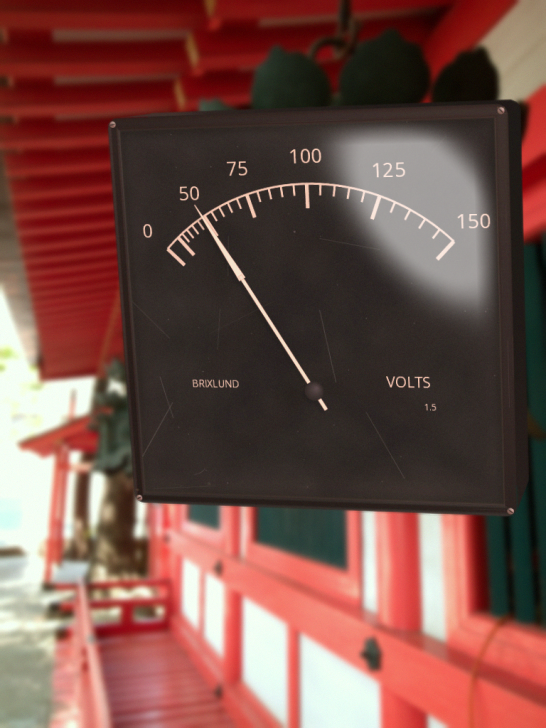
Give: **50** V
